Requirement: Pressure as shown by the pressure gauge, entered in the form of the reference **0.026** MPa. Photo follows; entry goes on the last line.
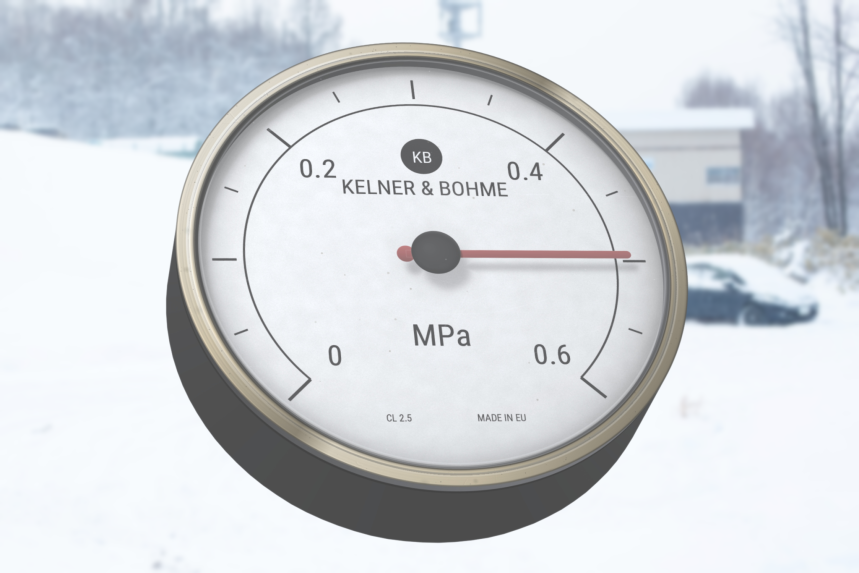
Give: **0.5** MPa
